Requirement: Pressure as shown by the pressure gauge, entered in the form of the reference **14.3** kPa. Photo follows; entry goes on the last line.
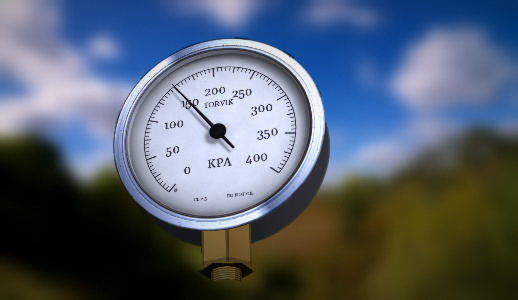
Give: **150** kPa
